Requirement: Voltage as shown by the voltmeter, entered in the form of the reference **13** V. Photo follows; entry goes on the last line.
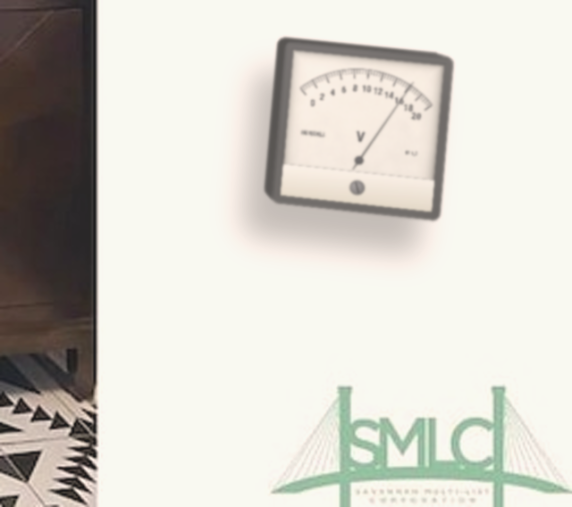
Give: **16** V
